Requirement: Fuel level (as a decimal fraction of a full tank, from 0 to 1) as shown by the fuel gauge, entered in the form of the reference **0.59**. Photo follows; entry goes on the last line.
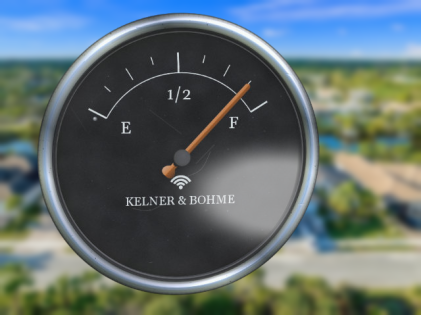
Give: **0.875**
